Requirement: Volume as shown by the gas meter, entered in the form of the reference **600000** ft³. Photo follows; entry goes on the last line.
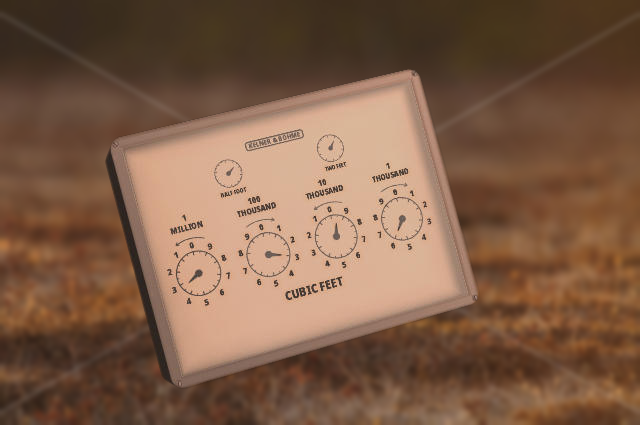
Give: **329600** ft³
